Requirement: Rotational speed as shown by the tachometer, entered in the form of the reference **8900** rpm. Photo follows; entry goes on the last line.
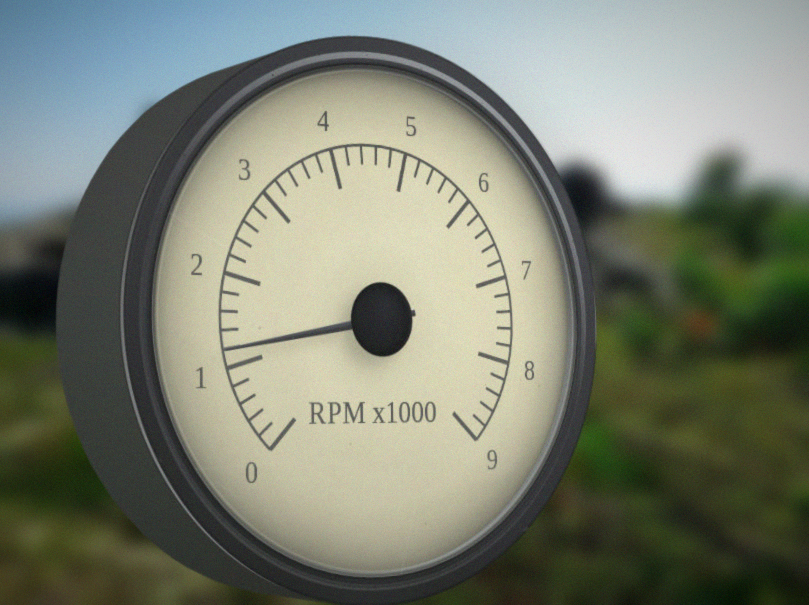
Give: **1200** rpm
